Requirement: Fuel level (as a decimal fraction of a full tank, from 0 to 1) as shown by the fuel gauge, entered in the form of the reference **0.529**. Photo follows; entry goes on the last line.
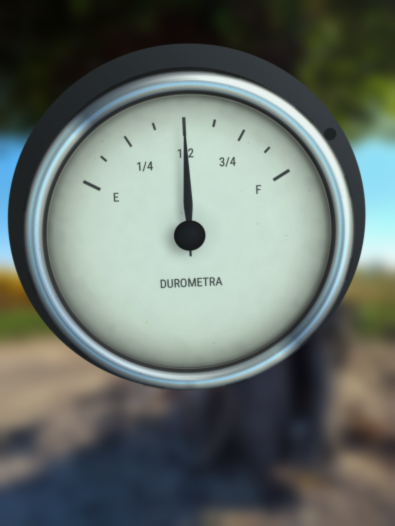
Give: **0.5**
